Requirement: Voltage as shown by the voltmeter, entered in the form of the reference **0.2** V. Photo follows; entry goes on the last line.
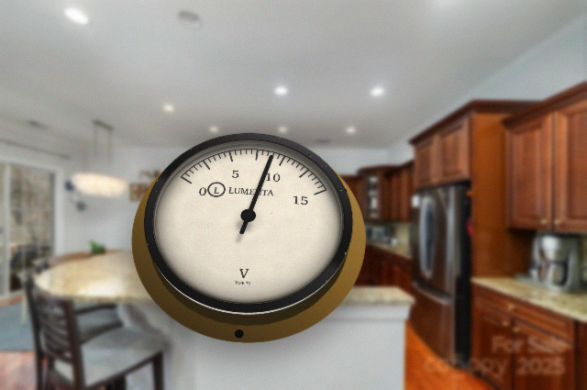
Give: **9** V
